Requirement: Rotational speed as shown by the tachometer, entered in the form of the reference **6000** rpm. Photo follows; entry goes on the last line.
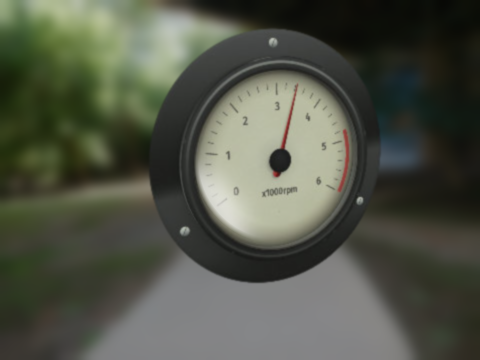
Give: **3400** rpm
